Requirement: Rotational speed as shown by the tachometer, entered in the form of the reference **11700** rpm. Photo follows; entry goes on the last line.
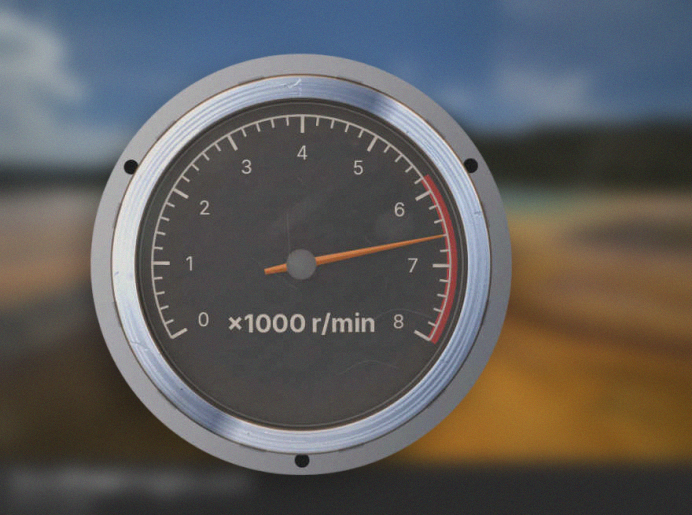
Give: **6600** rpm
